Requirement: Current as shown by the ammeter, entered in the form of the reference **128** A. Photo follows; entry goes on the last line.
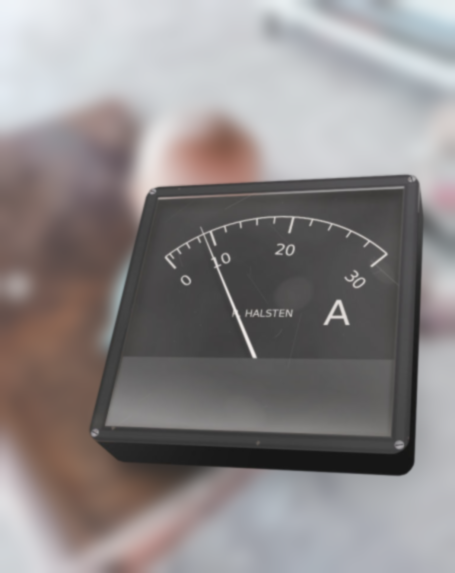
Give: **9** A
